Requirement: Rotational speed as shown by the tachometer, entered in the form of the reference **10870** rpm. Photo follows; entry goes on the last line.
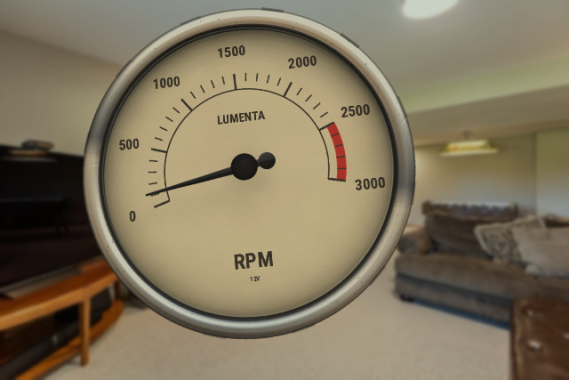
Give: **100** rpm
